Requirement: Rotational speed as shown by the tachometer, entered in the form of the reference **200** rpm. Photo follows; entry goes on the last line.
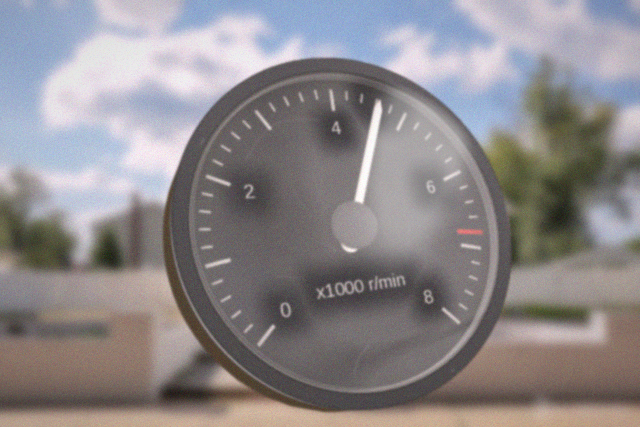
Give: **4600** rpm
